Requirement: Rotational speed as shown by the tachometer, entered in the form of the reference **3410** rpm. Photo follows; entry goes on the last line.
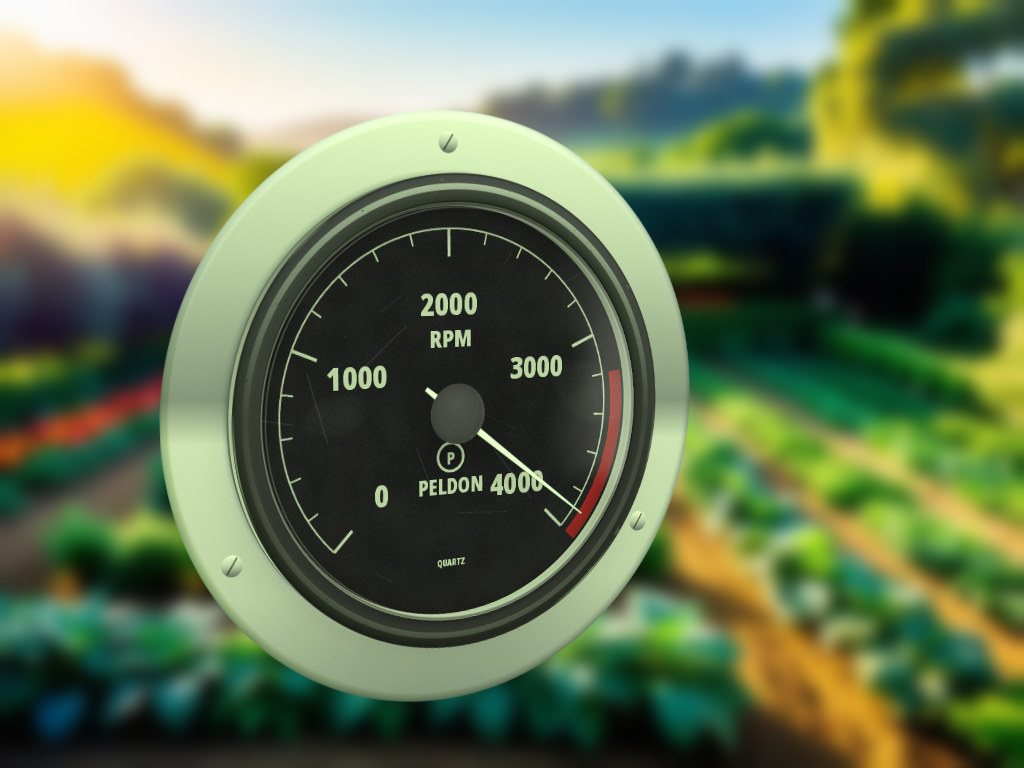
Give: **3900** rpm
